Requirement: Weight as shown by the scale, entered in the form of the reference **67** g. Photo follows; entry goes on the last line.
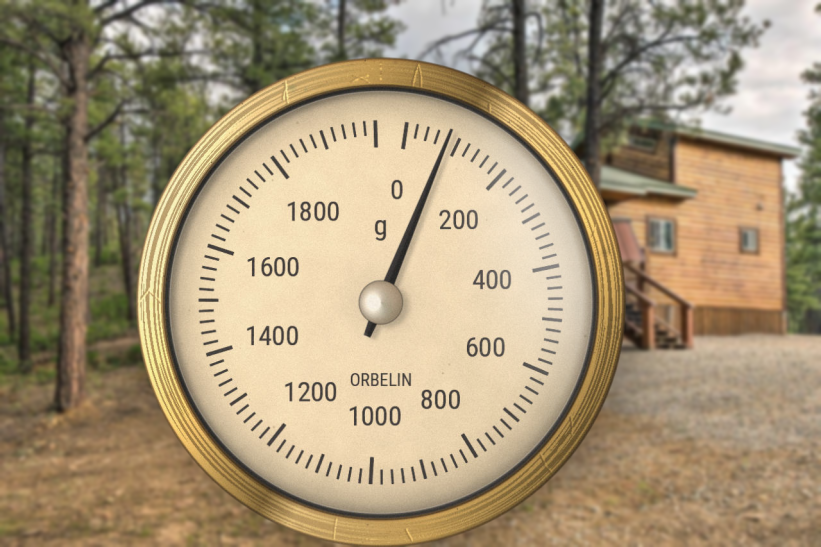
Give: **80** g
